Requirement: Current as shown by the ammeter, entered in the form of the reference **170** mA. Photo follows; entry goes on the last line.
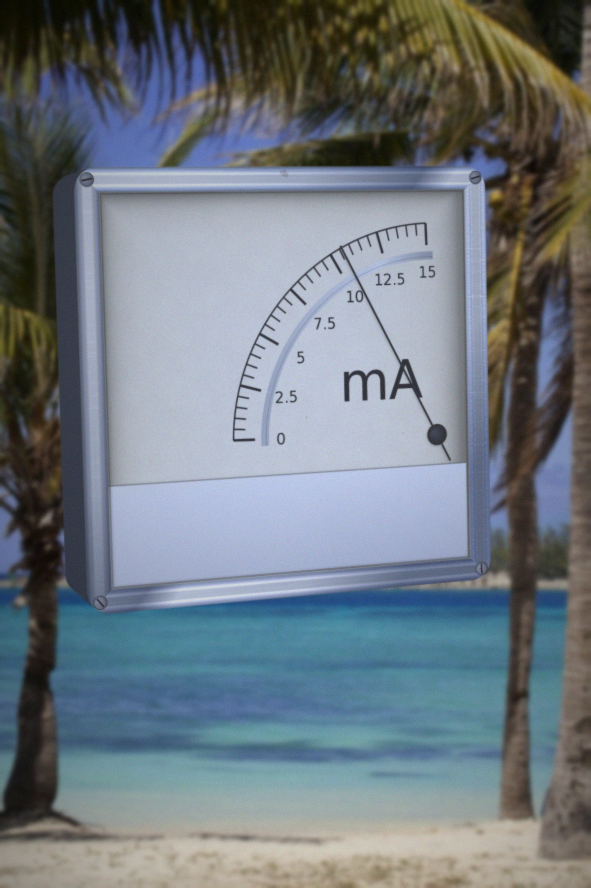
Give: **10.5** mA
